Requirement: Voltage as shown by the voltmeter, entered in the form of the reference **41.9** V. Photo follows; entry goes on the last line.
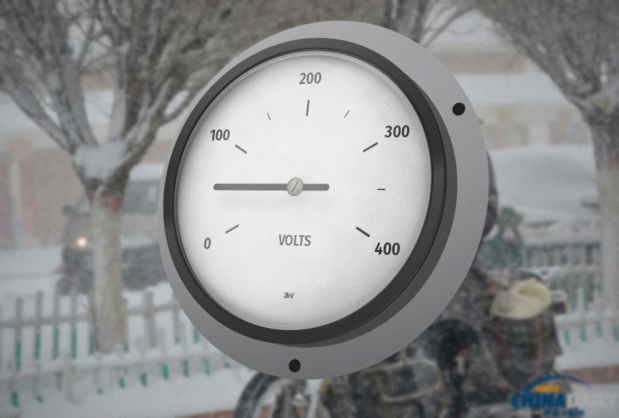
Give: **50** V
